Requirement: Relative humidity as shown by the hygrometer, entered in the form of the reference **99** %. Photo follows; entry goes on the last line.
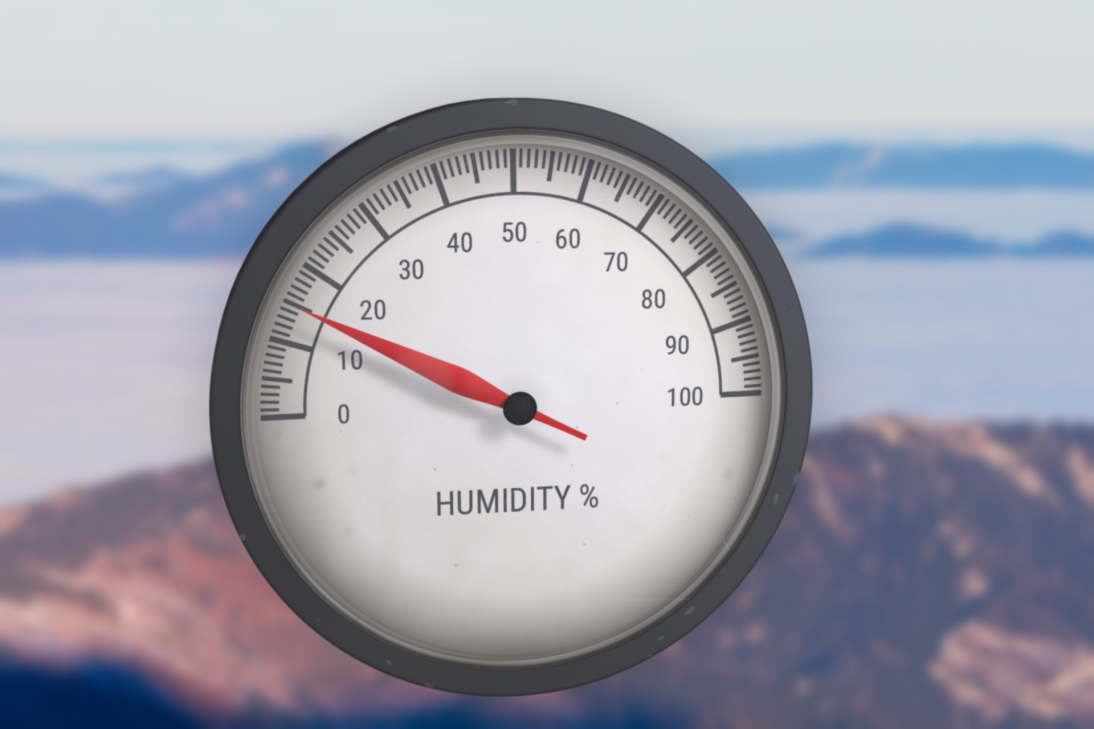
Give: **15** %
